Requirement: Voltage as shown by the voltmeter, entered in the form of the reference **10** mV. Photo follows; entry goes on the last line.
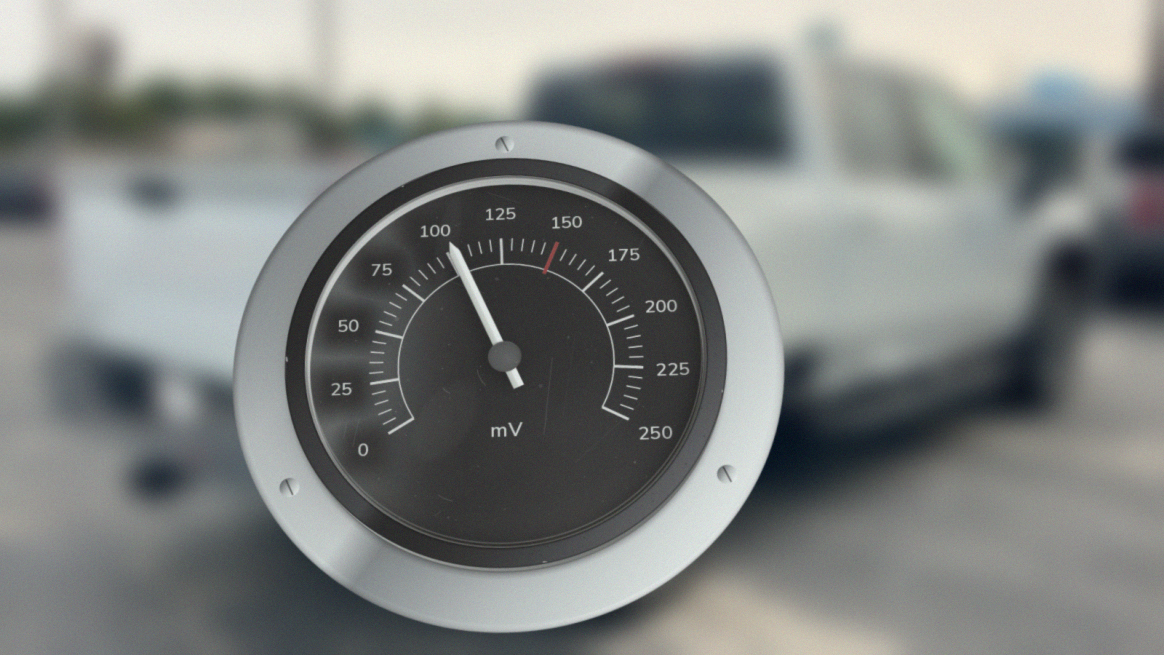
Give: **102.5** mV
